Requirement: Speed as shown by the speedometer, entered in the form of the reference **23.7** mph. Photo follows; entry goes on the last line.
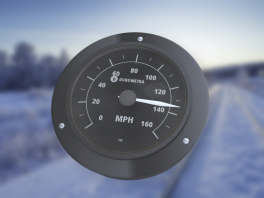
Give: **135** mph
